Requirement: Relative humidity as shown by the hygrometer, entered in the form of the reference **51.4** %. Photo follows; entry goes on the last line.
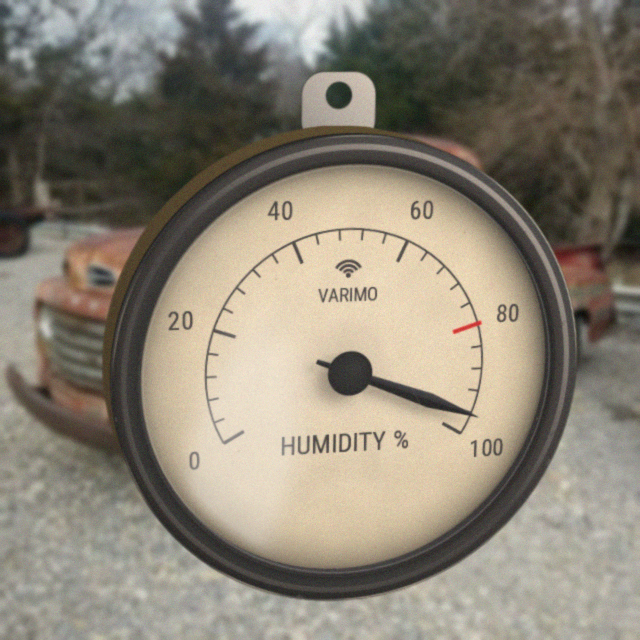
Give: **96** %
